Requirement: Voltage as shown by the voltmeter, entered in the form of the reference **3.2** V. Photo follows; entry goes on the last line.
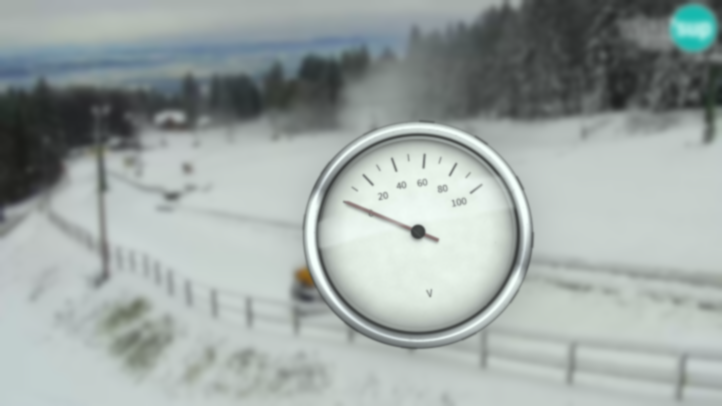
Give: **0** V
